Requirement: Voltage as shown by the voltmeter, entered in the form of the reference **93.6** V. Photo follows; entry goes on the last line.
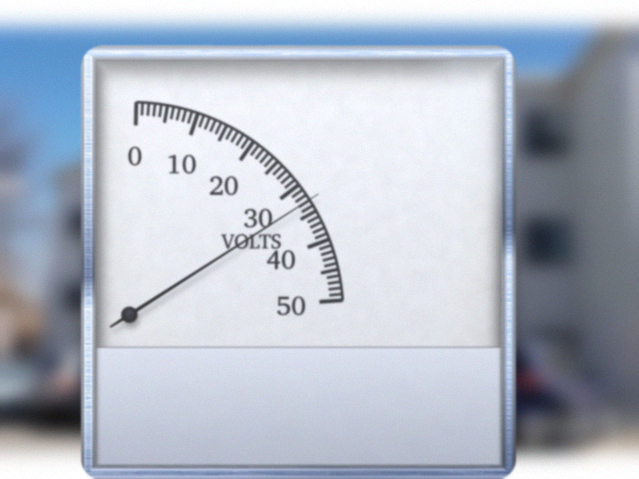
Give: **33** V
